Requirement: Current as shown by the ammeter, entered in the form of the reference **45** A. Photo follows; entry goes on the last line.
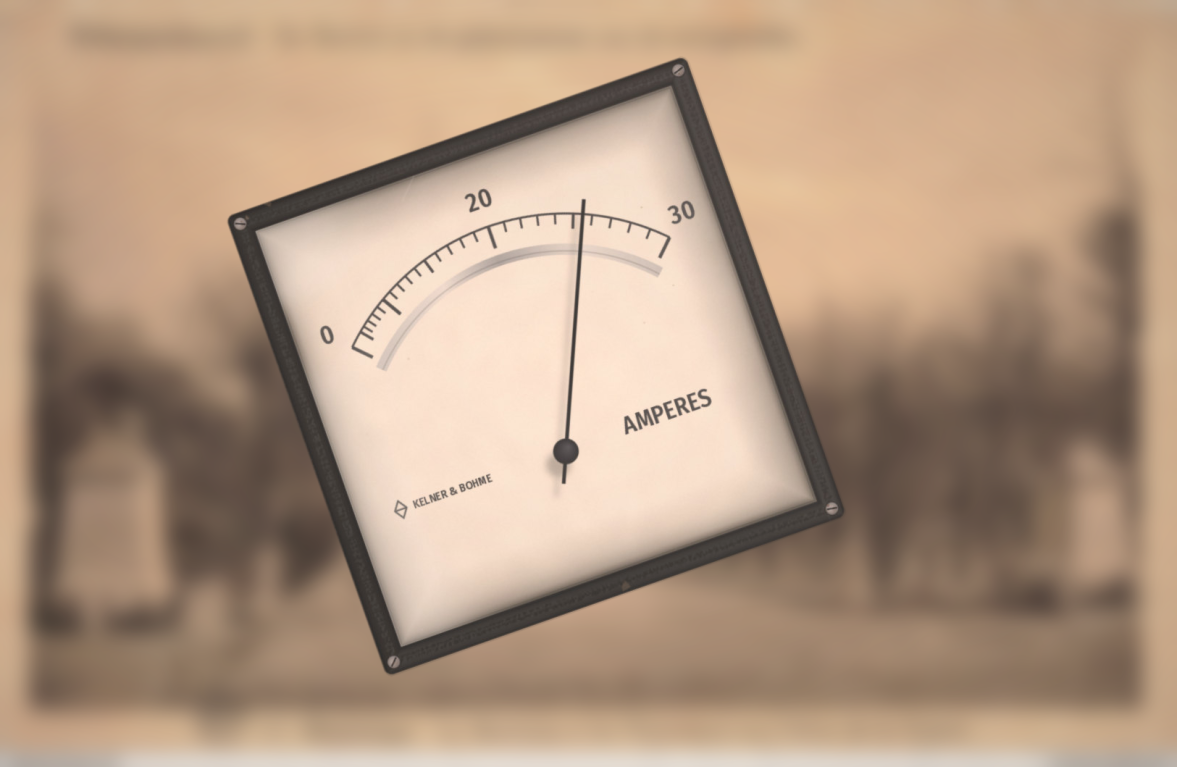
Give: **25.5** A
